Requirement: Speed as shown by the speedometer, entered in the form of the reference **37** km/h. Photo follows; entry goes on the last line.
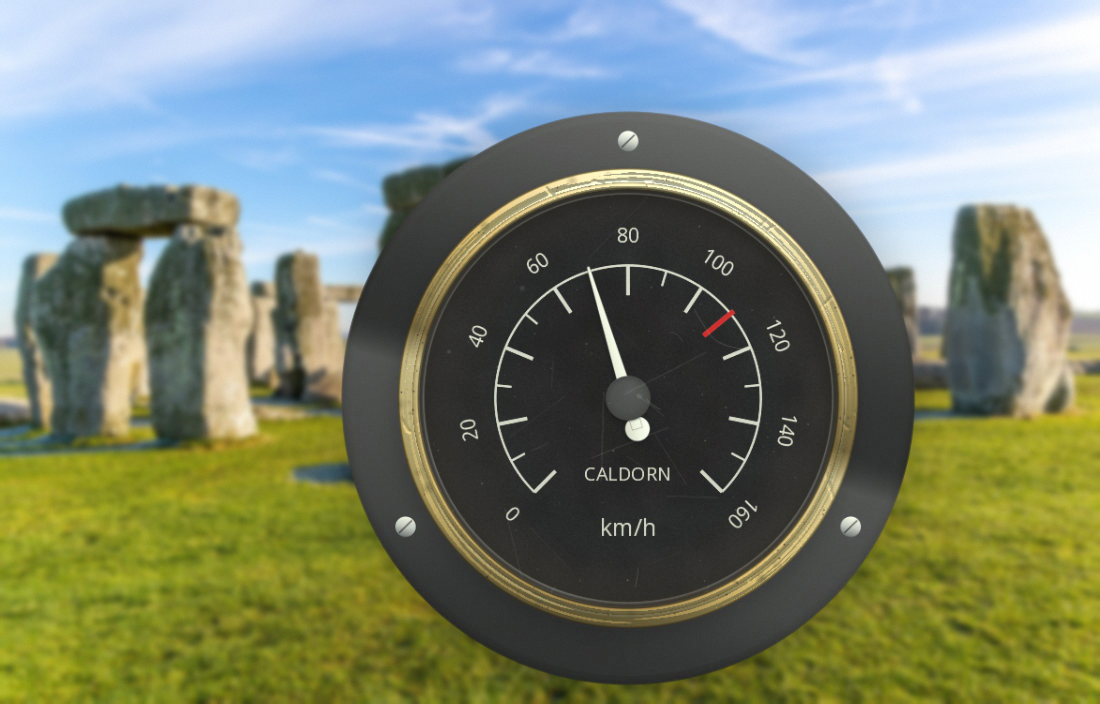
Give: **70** km/h
